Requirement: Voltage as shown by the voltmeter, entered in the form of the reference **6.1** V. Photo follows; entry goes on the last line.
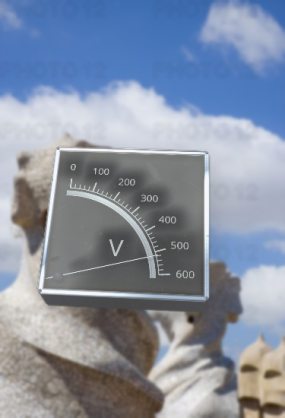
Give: **520** V
